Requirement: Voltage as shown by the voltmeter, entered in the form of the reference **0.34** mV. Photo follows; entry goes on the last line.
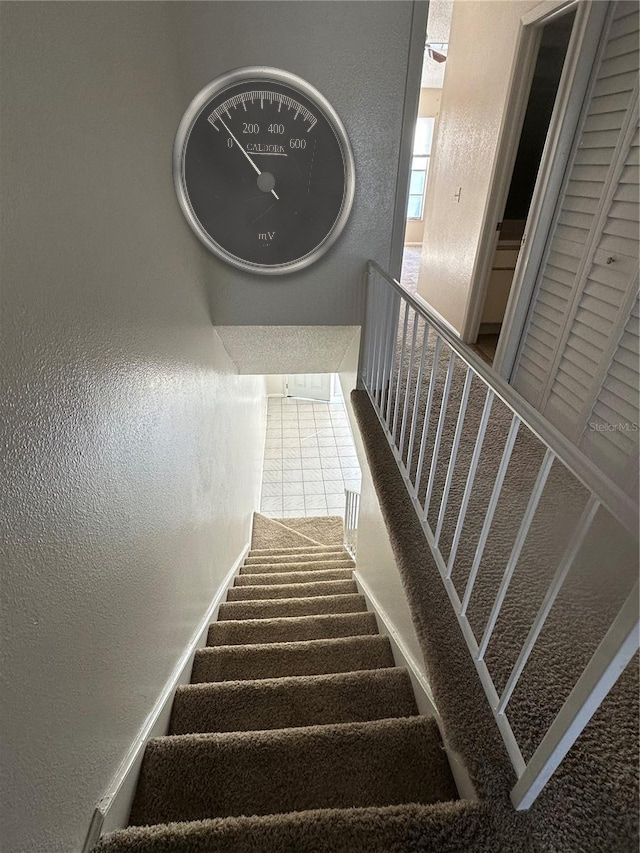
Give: **50** mV
